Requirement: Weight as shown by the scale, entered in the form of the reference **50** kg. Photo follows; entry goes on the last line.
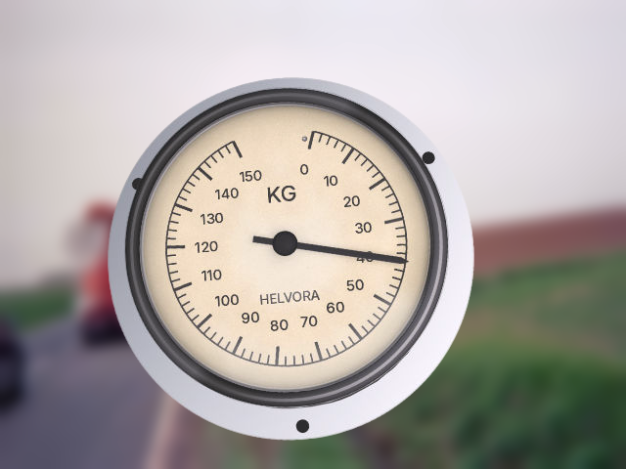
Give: **40** kg
